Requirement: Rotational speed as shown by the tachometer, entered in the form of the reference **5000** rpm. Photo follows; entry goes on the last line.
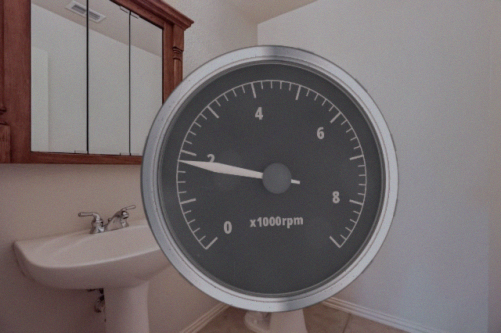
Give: **1800** rpm
